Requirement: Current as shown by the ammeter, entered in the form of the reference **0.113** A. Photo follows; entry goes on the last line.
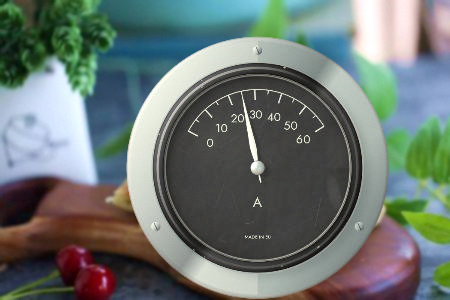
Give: **25** A
